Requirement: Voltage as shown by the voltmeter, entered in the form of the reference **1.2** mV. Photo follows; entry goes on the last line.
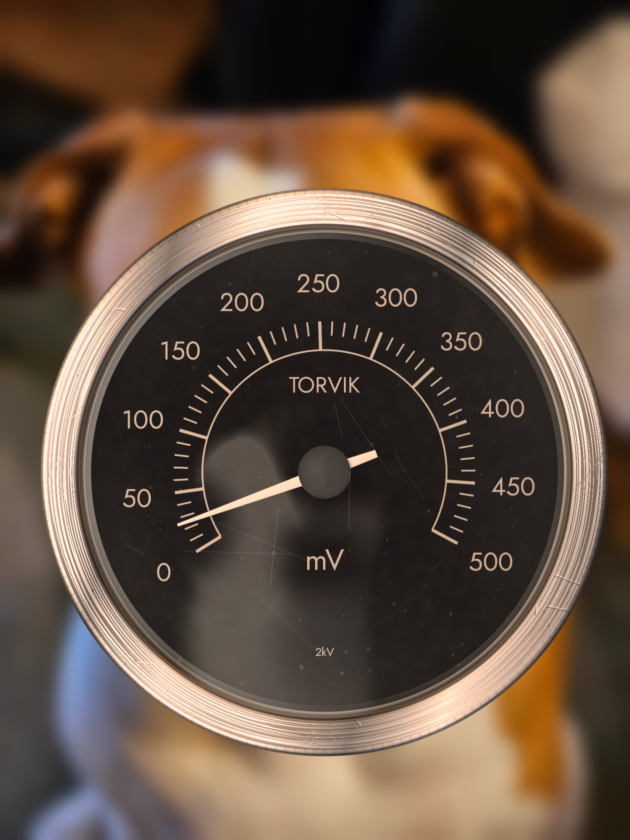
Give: **25** mV
